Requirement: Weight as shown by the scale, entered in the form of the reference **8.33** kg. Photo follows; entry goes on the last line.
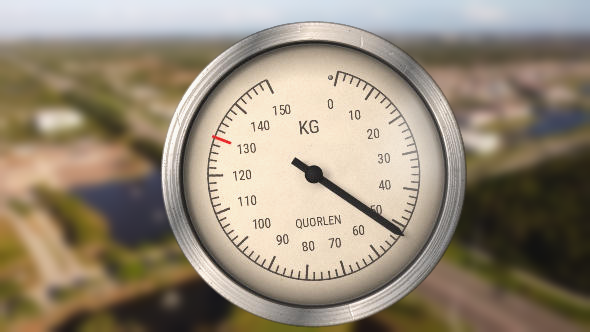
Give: **52** kg
